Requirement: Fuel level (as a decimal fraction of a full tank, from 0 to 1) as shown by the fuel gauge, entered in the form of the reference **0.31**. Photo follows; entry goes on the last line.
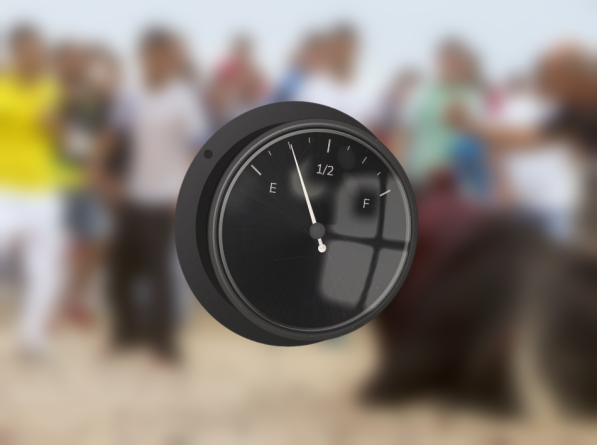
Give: **0.25**
